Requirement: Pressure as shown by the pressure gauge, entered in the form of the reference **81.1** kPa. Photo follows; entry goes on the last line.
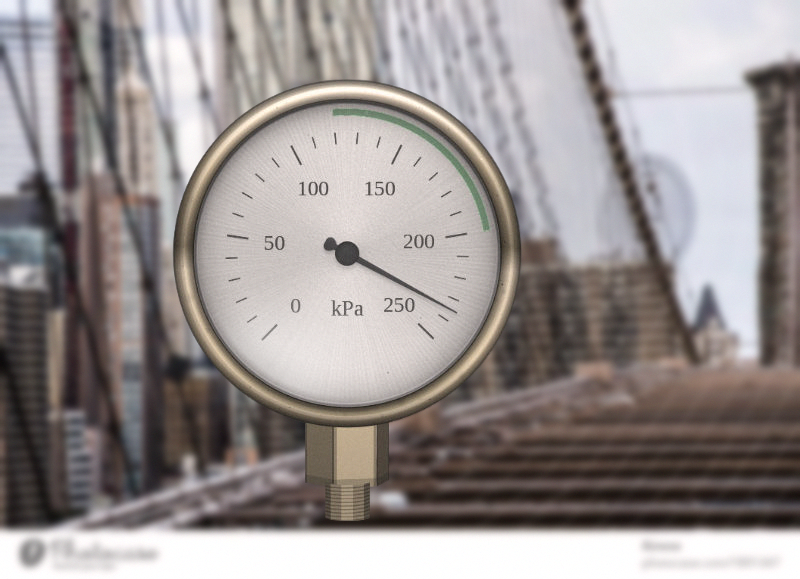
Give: **235** kPa
